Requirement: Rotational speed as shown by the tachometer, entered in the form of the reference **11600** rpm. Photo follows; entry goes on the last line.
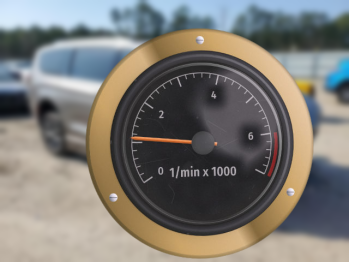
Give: **1100** rpm
